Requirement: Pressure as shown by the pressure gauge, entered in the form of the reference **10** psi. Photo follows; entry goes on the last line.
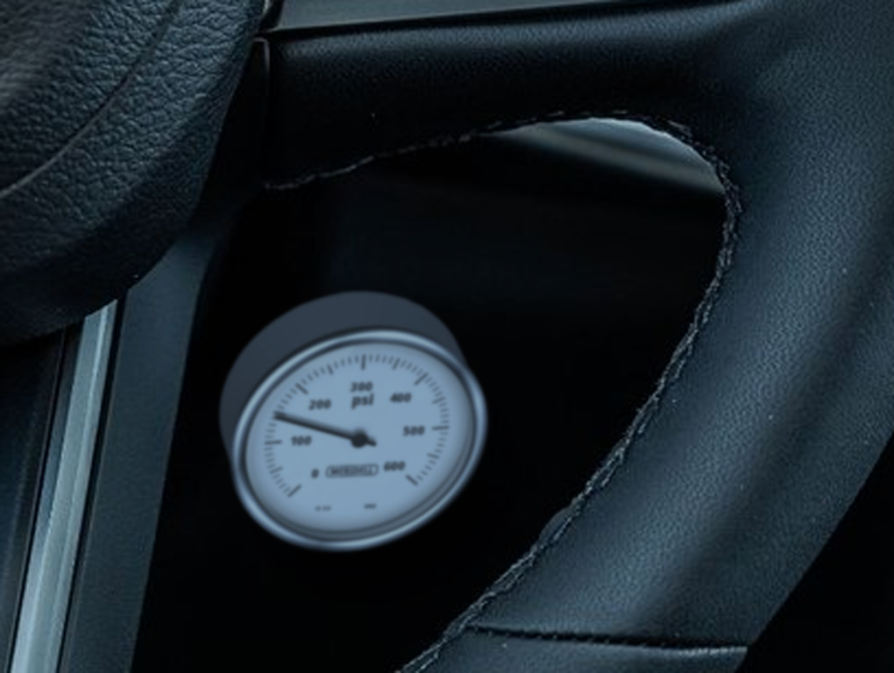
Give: **150** psi
